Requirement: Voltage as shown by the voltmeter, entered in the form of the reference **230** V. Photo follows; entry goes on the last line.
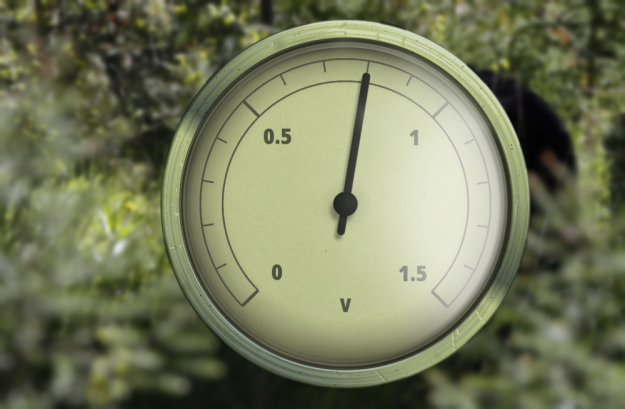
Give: **0.8** V
